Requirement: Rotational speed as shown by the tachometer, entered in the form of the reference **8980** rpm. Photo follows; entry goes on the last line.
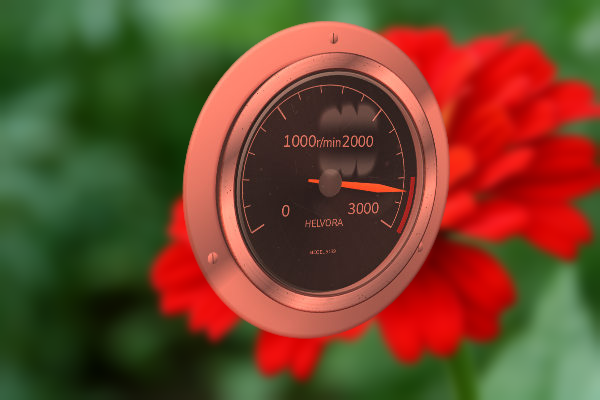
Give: **2700** rpm
